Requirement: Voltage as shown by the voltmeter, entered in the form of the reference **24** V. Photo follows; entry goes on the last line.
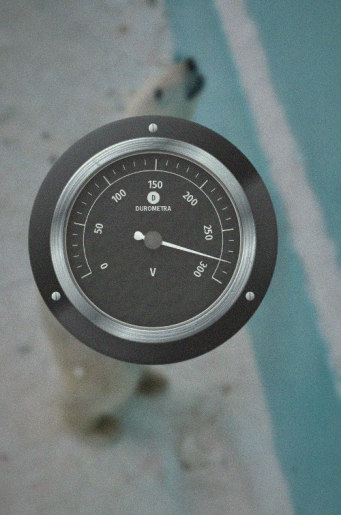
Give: **280** V
